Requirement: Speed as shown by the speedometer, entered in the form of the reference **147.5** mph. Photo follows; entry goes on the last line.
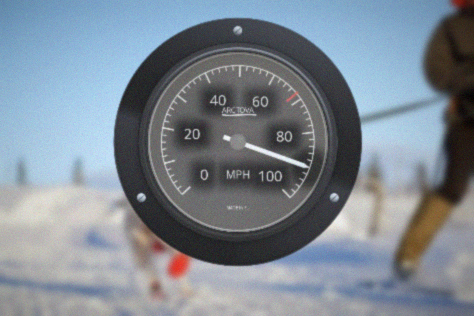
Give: **90** mph
